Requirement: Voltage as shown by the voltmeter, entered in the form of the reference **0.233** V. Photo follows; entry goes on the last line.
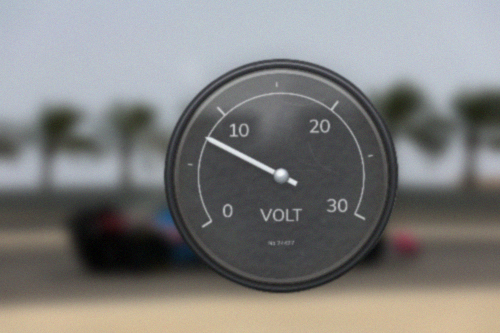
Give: **7.5** V
